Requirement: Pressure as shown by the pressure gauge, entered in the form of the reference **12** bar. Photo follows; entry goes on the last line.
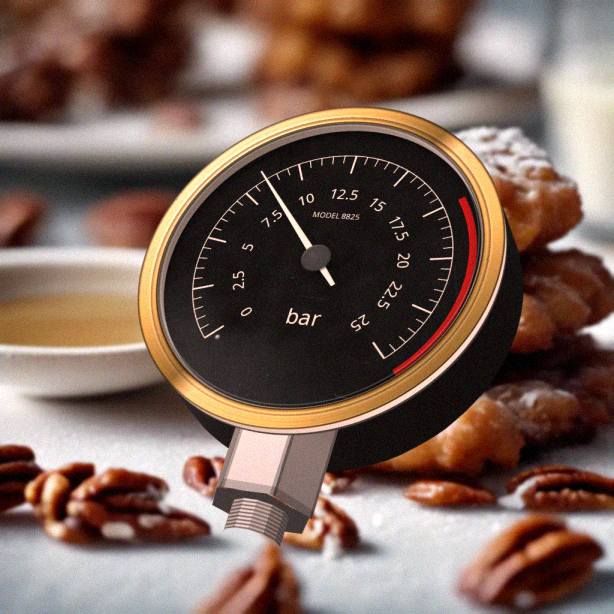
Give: **8.5** bar
